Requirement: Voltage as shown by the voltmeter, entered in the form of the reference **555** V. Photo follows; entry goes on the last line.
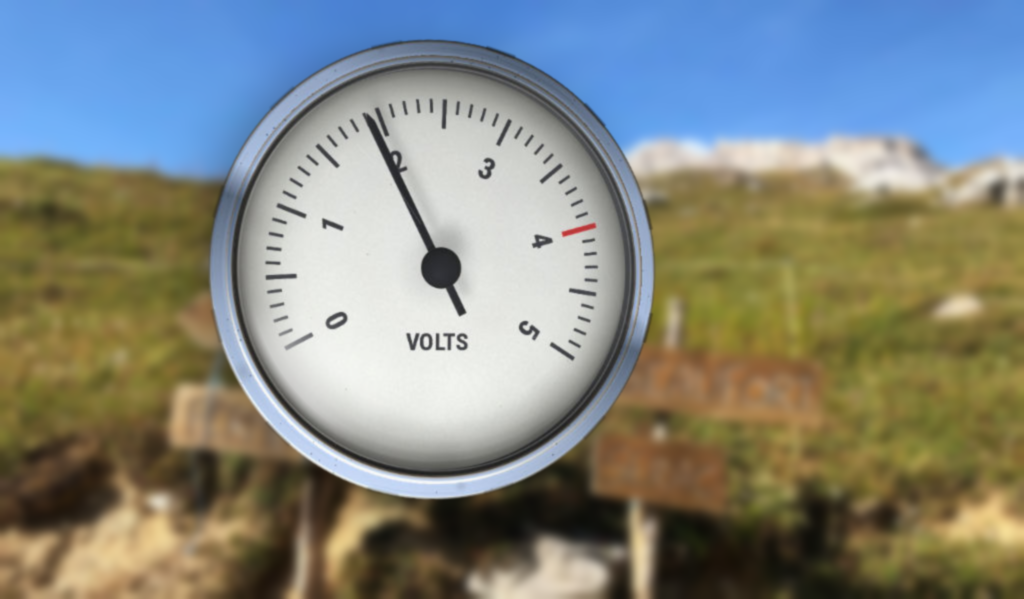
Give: **1.9** V
